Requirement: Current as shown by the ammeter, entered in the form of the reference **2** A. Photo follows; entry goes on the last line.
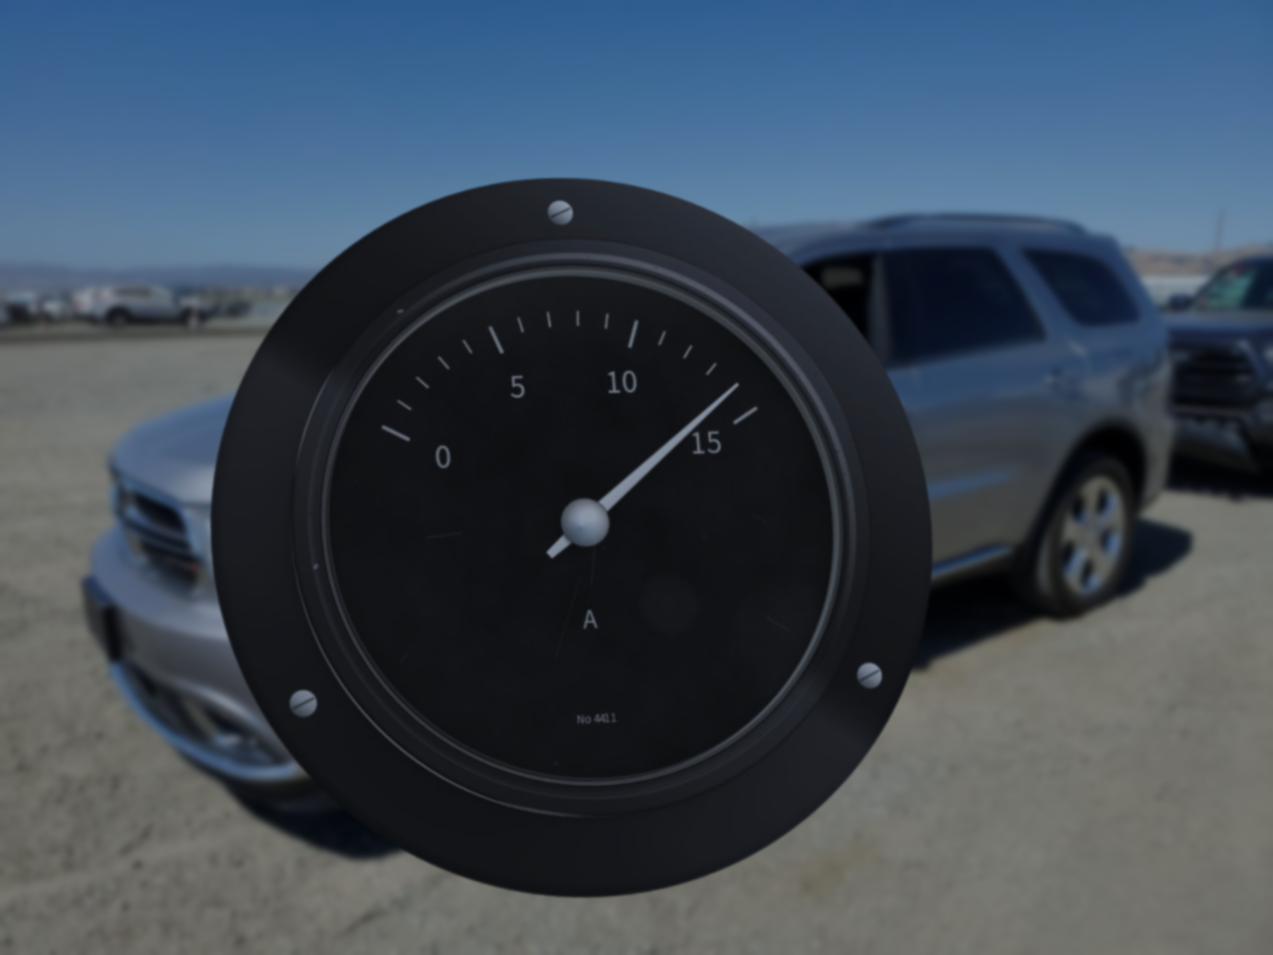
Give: **14** A
